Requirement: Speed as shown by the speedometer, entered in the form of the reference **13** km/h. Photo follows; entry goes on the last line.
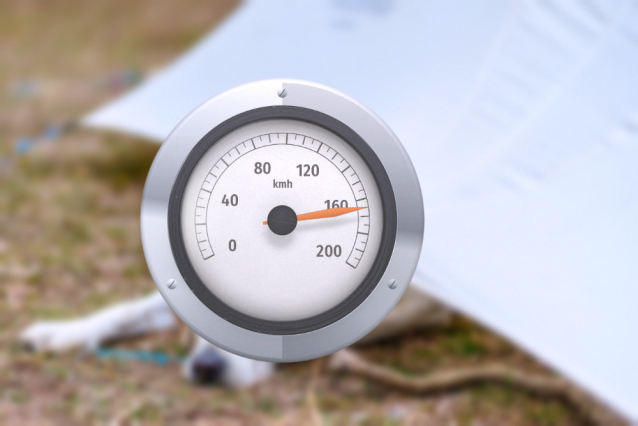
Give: **165** km/h
